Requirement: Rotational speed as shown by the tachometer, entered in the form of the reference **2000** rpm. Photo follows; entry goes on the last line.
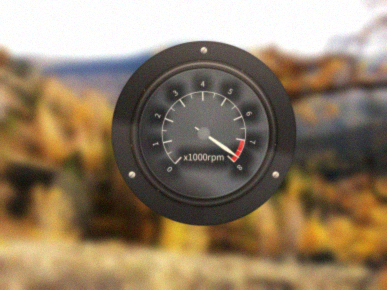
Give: **7750** rpm
